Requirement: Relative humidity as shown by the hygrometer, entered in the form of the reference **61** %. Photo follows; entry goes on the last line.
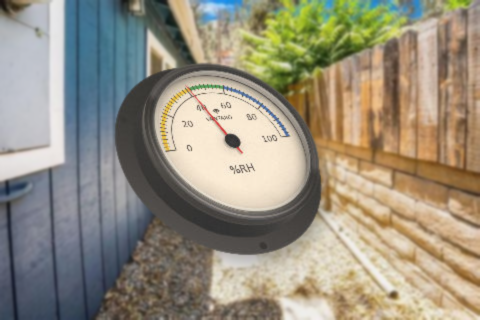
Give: **40** %
